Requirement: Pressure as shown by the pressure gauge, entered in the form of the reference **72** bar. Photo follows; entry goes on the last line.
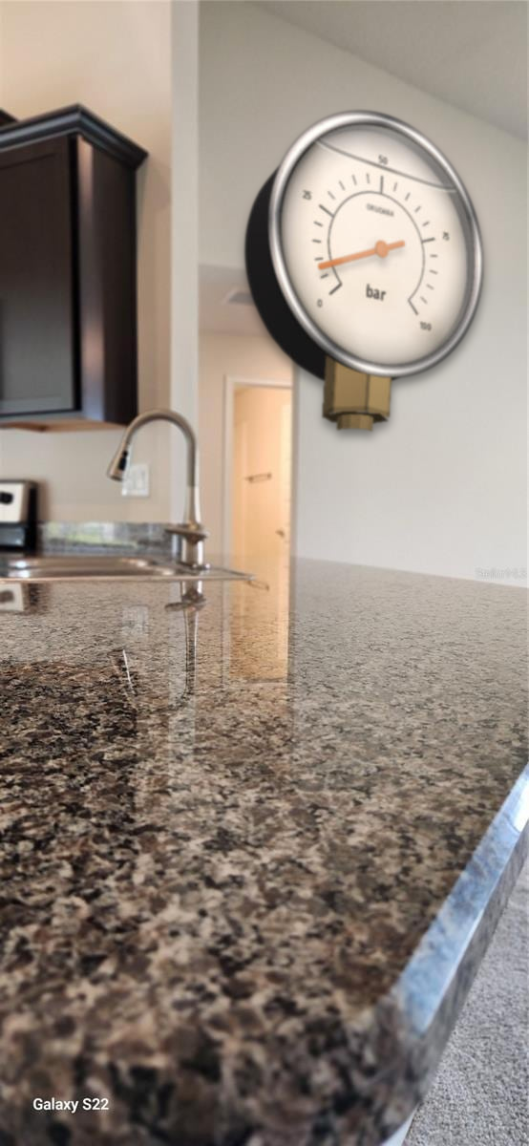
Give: **7.5** bar
